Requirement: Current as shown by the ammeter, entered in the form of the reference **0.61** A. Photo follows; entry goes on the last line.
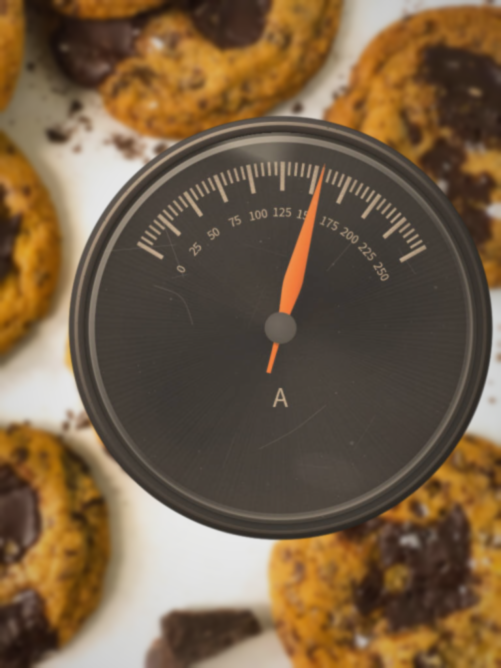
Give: **155** A
